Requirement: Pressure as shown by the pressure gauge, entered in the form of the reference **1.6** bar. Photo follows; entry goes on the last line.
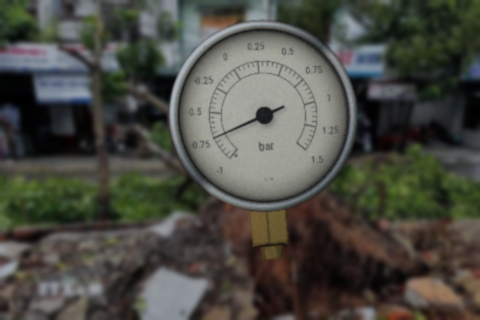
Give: **-0.75** bar
